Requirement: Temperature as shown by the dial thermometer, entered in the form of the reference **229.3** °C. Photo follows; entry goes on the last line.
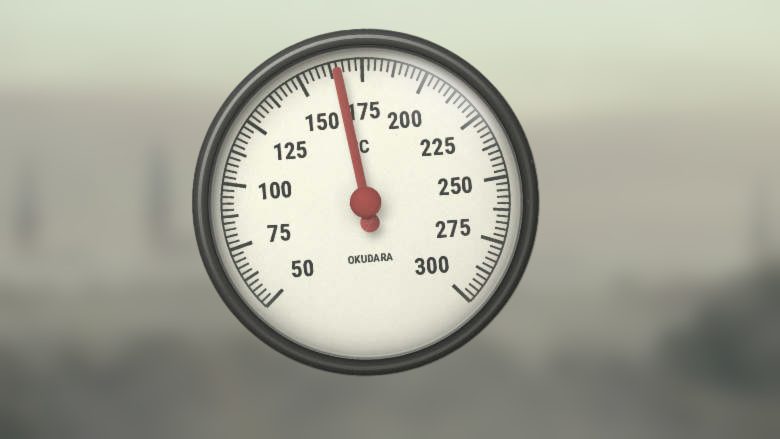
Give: **165** °C
